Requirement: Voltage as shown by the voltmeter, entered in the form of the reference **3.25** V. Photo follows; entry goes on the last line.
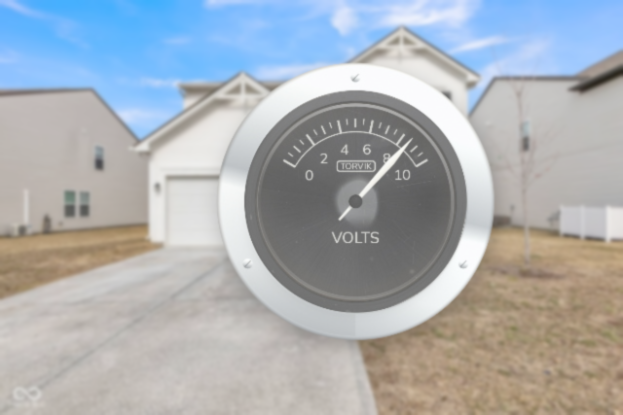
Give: **8.5** V
